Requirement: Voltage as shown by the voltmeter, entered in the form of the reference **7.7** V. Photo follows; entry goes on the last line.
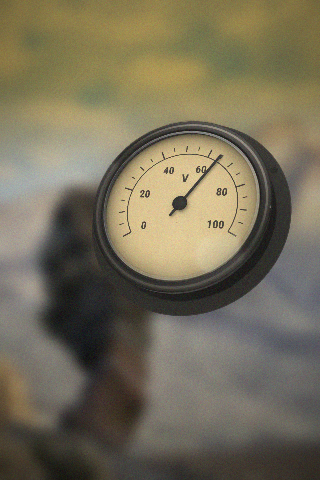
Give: **65** V
